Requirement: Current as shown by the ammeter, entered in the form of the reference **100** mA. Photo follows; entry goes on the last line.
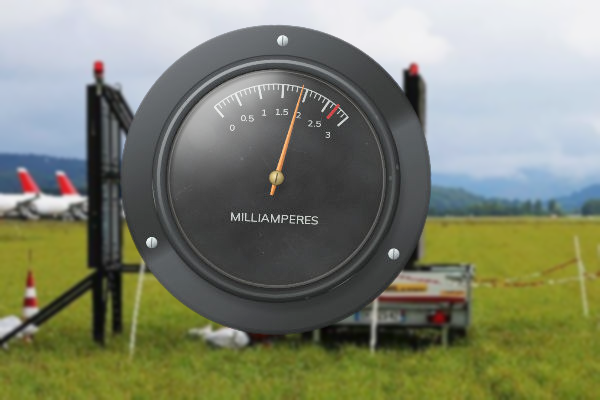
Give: **1.9** mA
